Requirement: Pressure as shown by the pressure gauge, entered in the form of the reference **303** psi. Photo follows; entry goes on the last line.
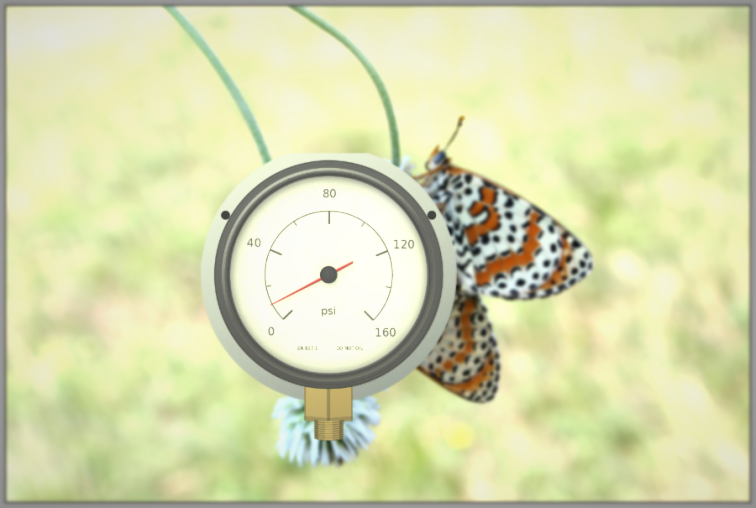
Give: **10** psi
